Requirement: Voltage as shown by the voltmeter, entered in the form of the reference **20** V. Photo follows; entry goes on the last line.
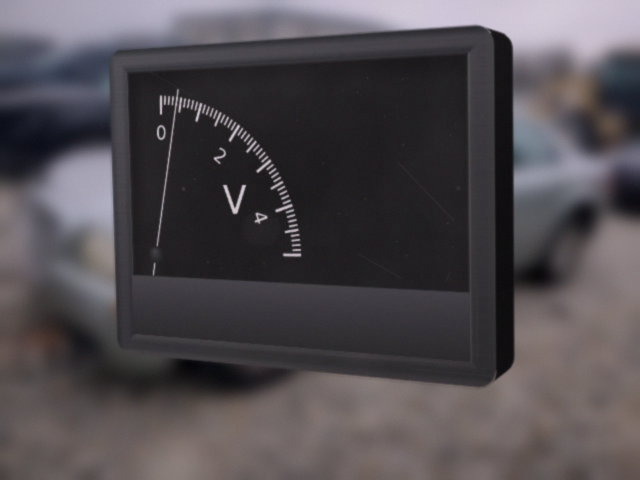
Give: **0.5** V
